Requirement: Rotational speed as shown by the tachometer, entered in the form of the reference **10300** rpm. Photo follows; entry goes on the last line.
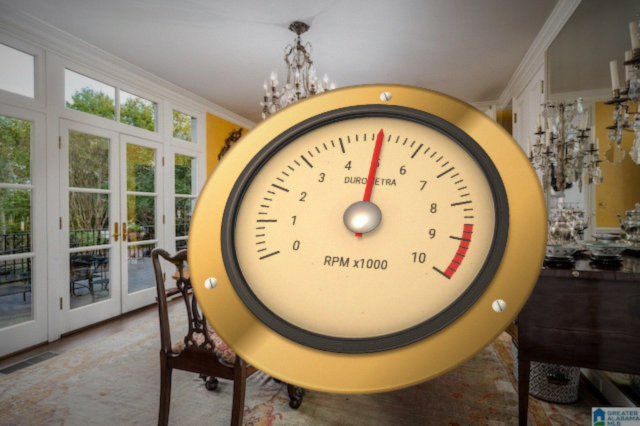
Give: **5000** rpm
